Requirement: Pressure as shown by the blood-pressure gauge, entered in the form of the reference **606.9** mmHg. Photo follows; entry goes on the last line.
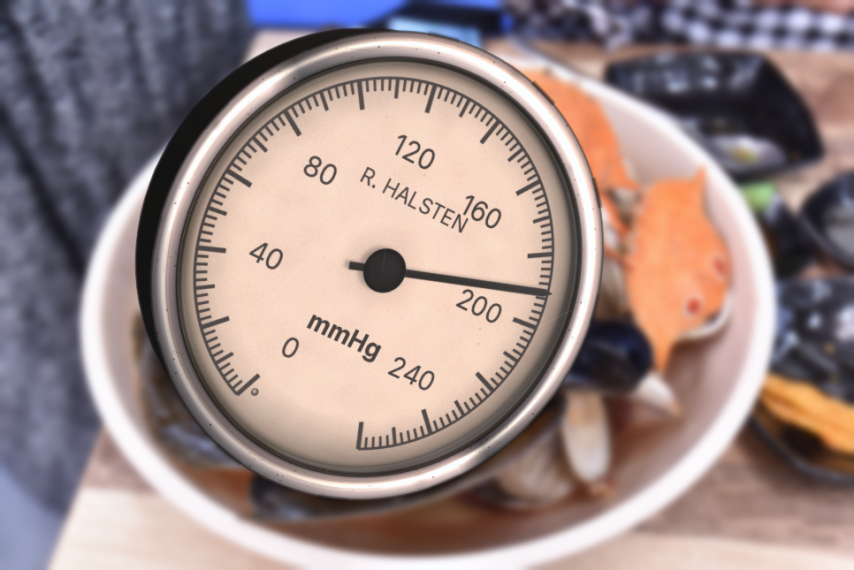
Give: **190** mmHg
